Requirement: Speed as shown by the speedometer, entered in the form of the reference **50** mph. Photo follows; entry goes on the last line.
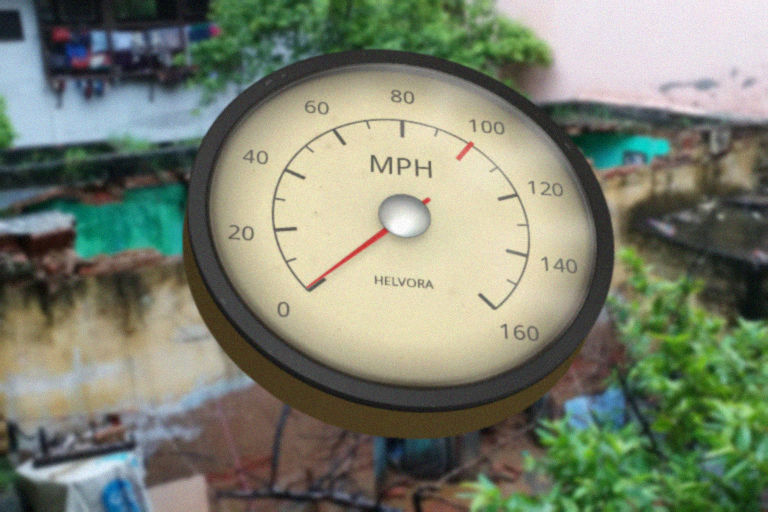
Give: **0** mph
